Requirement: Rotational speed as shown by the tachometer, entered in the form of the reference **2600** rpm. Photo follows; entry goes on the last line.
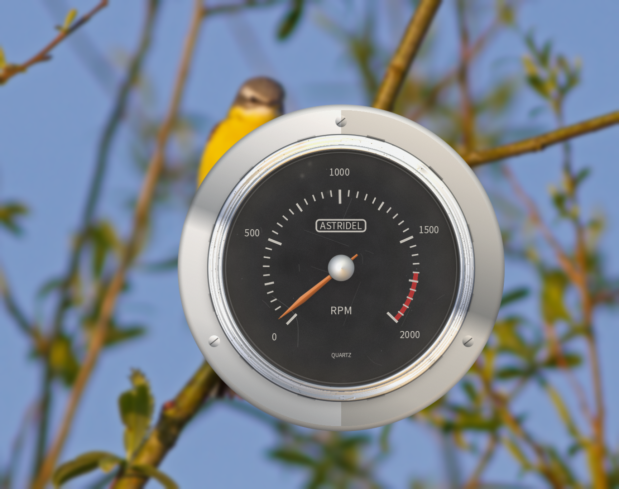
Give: **50** rpm
